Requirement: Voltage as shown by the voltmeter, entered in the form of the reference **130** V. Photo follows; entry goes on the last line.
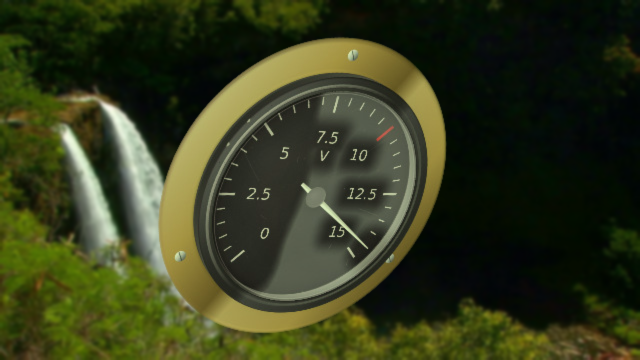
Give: **14.5** V
